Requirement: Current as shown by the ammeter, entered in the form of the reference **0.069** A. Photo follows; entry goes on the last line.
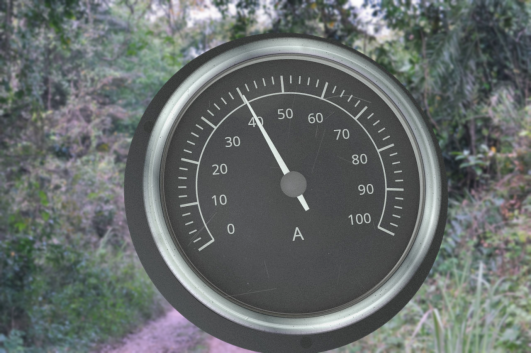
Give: **40** A
